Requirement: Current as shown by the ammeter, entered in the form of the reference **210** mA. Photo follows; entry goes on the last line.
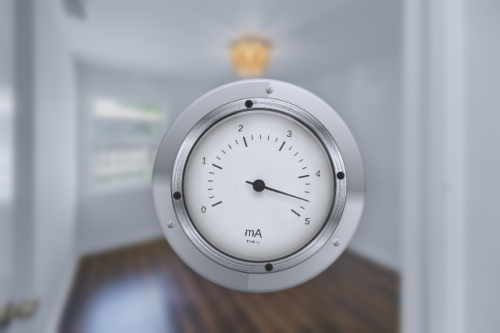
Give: **4.6** mA
